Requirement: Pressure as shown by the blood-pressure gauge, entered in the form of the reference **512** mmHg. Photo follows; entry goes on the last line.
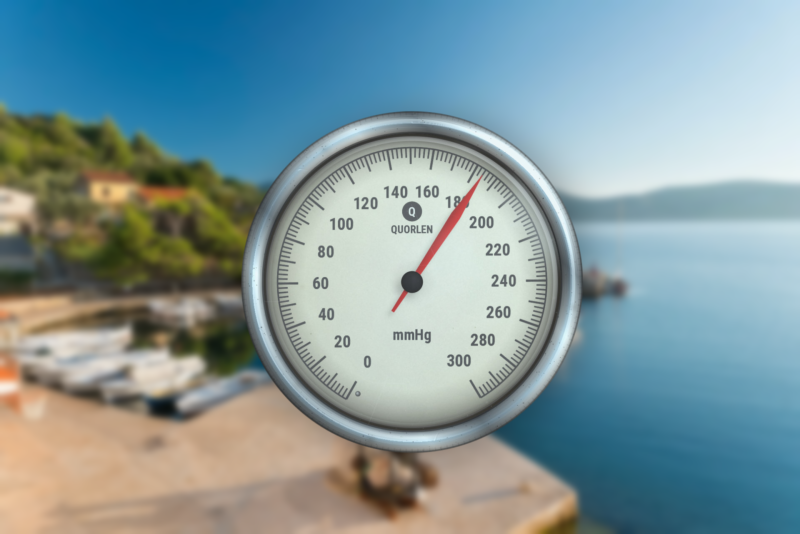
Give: **184** mmHg
